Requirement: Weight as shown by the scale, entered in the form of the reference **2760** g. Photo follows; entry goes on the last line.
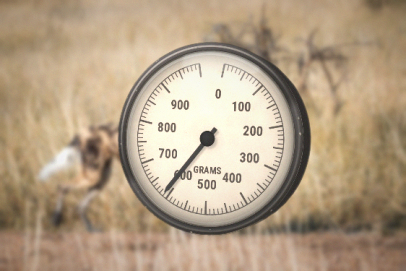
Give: **610** g
